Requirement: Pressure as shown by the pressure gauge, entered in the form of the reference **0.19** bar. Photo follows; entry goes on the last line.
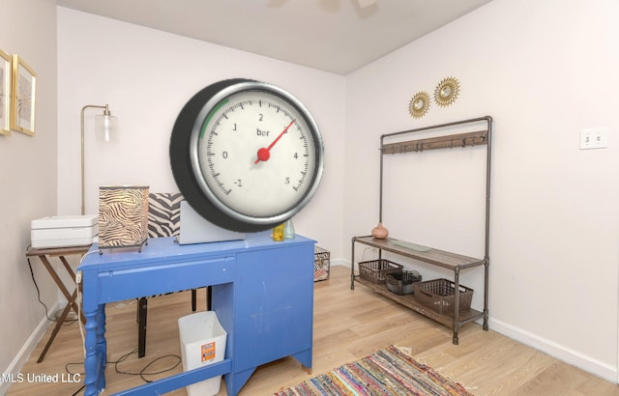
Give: **3** bar
